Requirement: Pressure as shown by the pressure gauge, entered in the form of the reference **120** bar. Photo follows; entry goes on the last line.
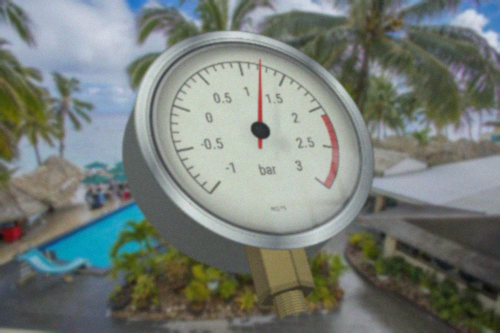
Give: **1.2** bar
